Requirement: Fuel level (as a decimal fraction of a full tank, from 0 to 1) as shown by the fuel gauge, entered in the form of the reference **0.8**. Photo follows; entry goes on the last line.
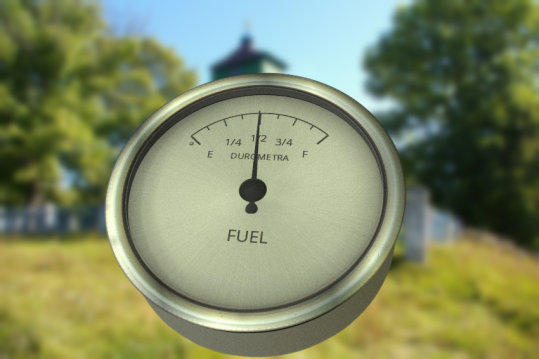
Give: **0.5**
